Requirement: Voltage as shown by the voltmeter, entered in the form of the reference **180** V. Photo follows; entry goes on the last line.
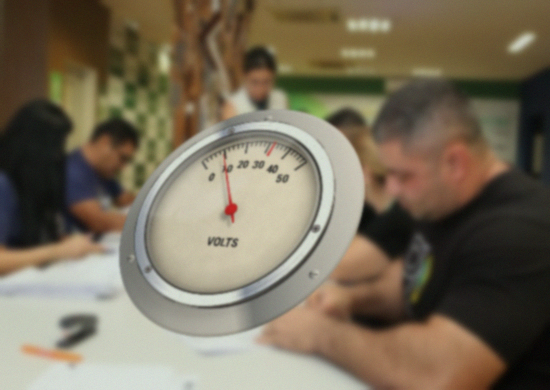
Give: **10** V
